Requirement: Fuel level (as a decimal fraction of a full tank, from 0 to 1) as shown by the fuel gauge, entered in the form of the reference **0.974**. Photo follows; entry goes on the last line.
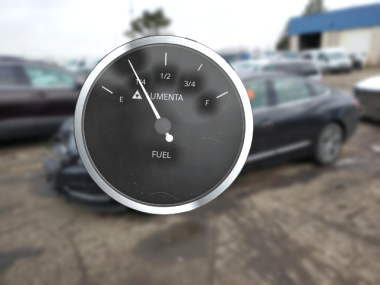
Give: **0.25**
